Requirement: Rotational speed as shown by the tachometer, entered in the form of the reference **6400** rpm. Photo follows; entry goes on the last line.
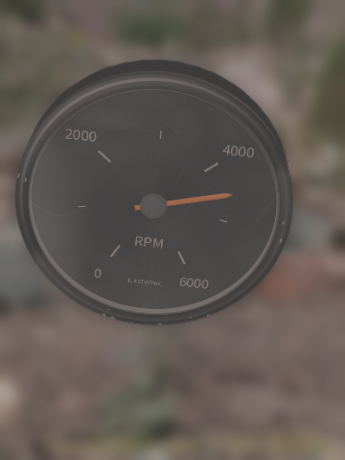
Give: **4500** rpm
